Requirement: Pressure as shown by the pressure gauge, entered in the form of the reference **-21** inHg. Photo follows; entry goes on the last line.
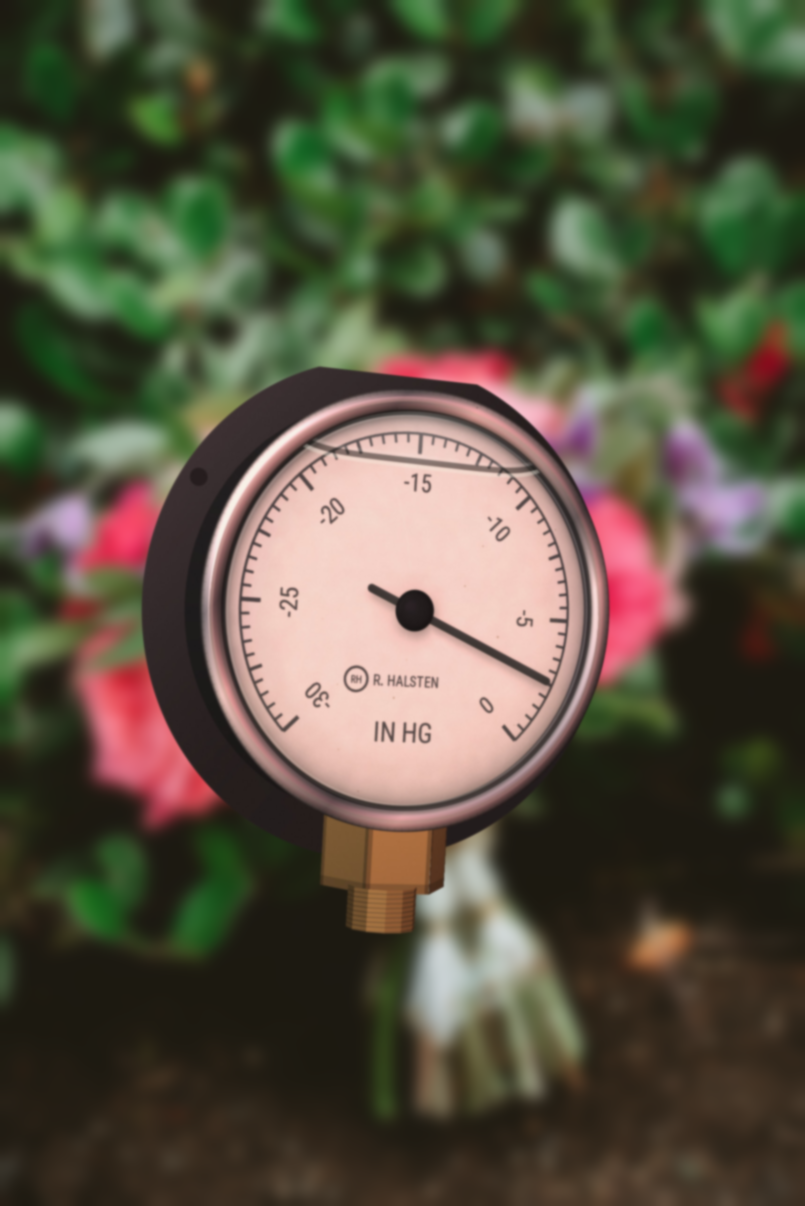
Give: **-2.5** inHg
